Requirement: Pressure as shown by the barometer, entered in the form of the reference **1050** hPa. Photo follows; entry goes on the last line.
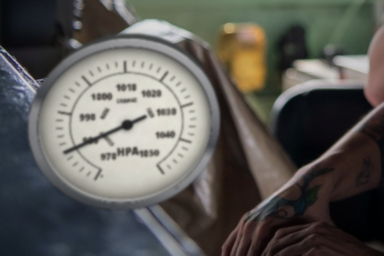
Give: **980** hPa
